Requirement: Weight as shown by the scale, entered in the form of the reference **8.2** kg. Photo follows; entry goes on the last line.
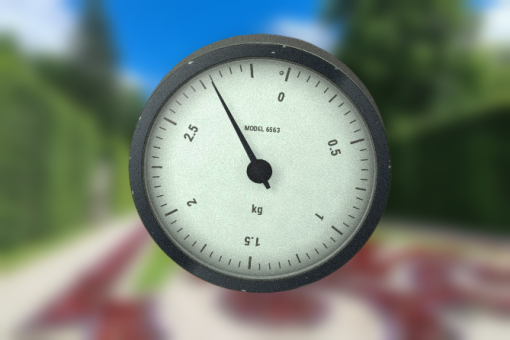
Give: **2.8** kg
